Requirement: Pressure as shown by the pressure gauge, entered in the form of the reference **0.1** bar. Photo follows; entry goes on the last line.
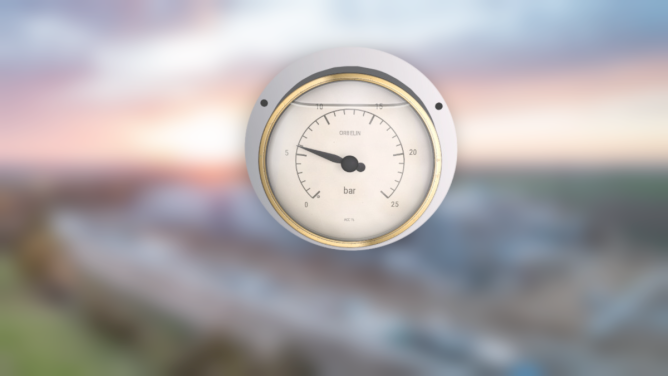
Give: **6** bar
